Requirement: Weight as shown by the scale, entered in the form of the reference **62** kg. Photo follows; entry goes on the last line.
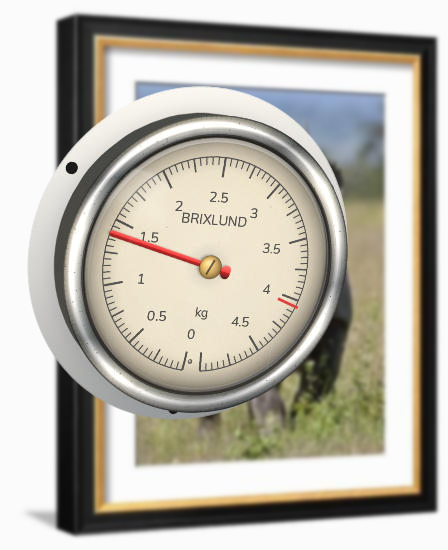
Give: **1.4** kg
